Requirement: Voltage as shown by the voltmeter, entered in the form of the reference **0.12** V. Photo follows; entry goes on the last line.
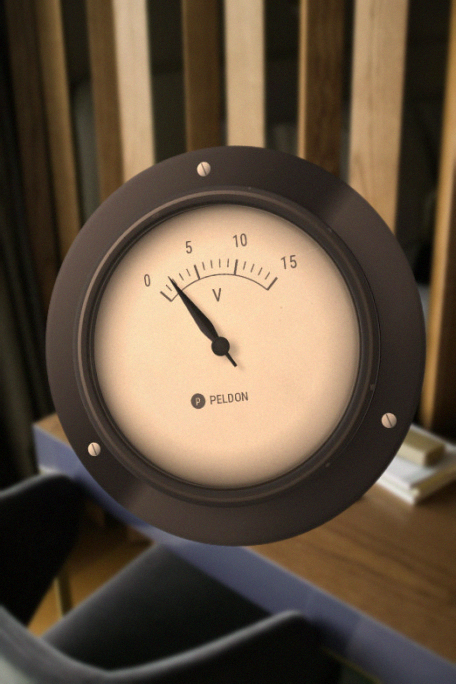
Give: **2** V
